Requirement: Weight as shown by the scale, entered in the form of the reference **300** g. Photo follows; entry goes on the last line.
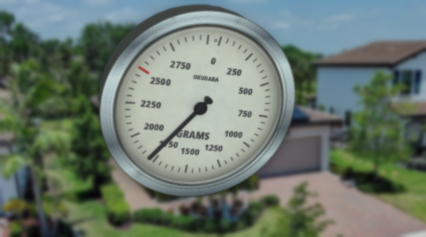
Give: **1800** g
